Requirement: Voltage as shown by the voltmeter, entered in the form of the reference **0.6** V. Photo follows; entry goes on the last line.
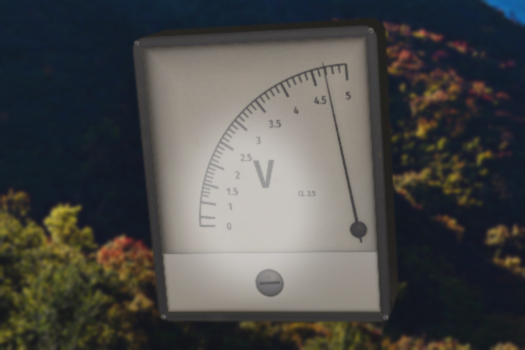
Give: **4.7** V
